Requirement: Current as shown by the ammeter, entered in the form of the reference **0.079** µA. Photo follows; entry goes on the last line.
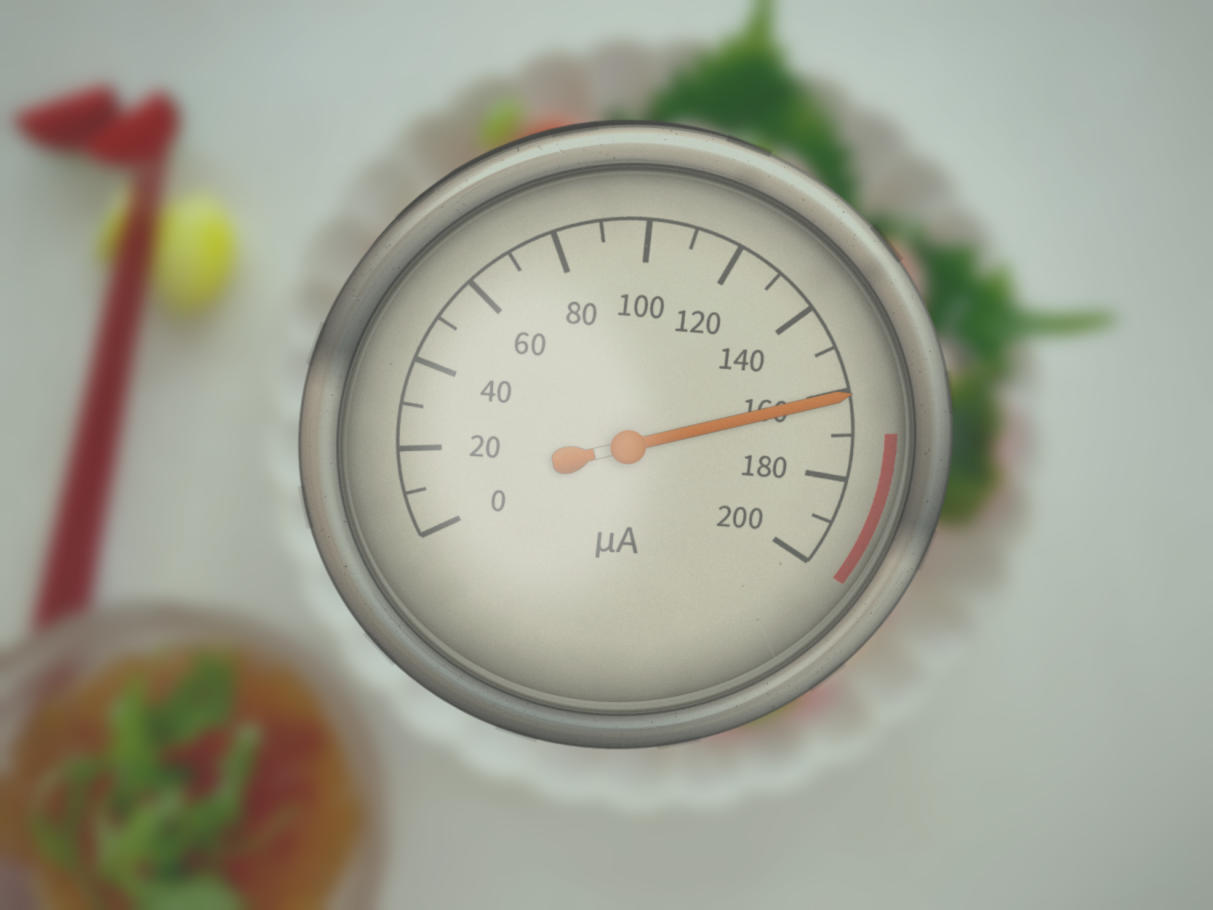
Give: **160** µA
